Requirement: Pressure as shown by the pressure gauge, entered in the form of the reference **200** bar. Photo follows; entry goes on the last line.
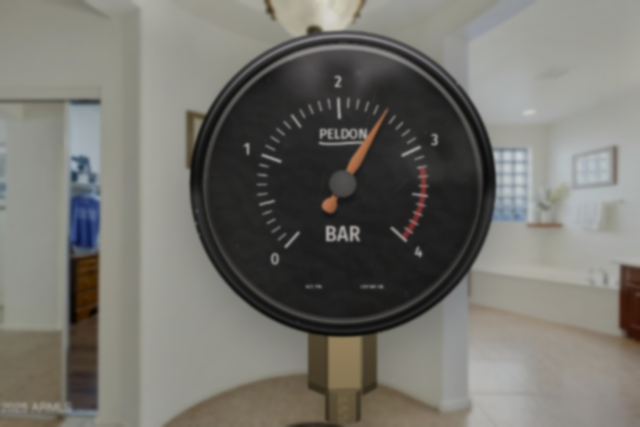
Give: **2.5** bar
